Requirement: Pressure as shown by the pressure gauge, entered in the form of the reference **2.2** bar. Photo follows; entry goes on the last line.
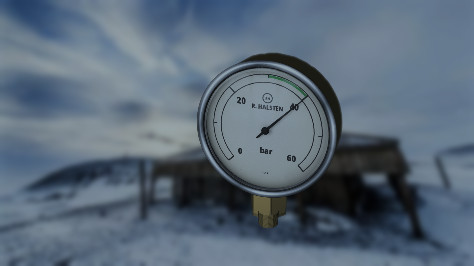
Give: **40** bar
